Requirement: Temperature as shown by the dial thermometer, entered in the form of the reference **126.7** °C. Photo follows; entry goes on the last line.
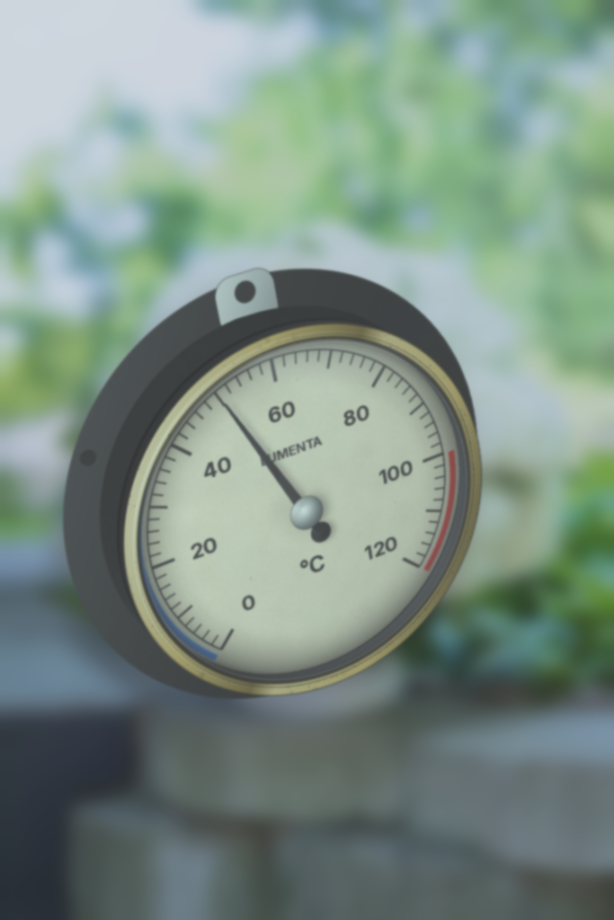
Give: **50** °C
